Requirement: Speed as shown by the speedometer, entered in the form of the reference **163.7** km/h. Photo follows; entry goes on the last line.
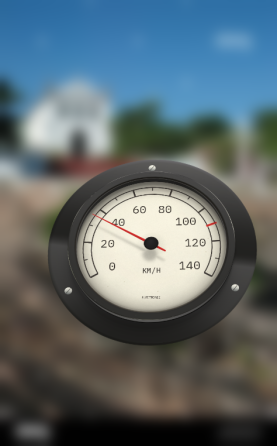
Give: **35** km/h
